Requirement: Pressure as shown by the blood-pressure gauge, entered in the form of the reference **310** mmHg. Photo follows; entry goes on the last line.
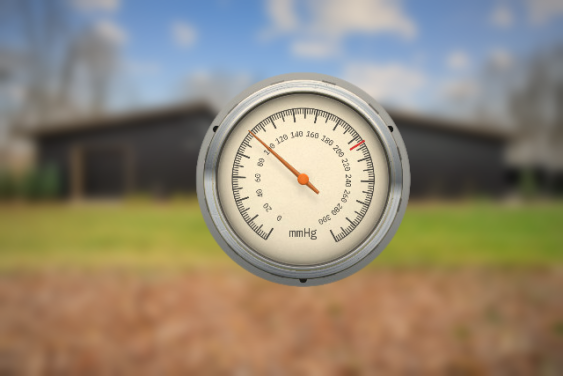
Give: **100** mmHg
